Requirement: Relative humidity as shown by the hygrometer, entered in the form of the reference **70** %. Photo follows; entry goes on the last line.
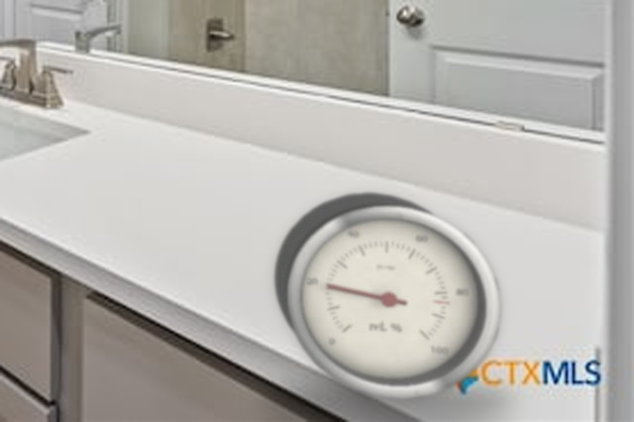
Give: **20** %
